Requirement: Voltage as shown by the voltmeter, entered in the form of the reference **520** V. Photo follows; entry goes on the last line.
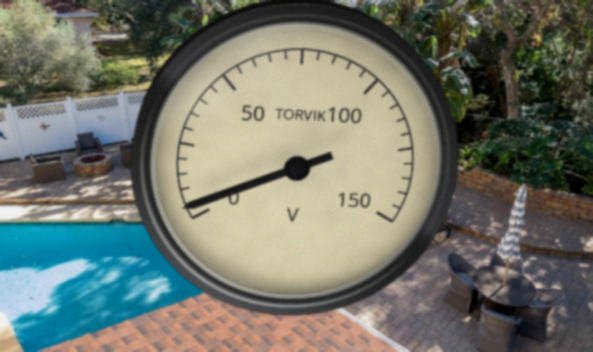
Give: **5** V
